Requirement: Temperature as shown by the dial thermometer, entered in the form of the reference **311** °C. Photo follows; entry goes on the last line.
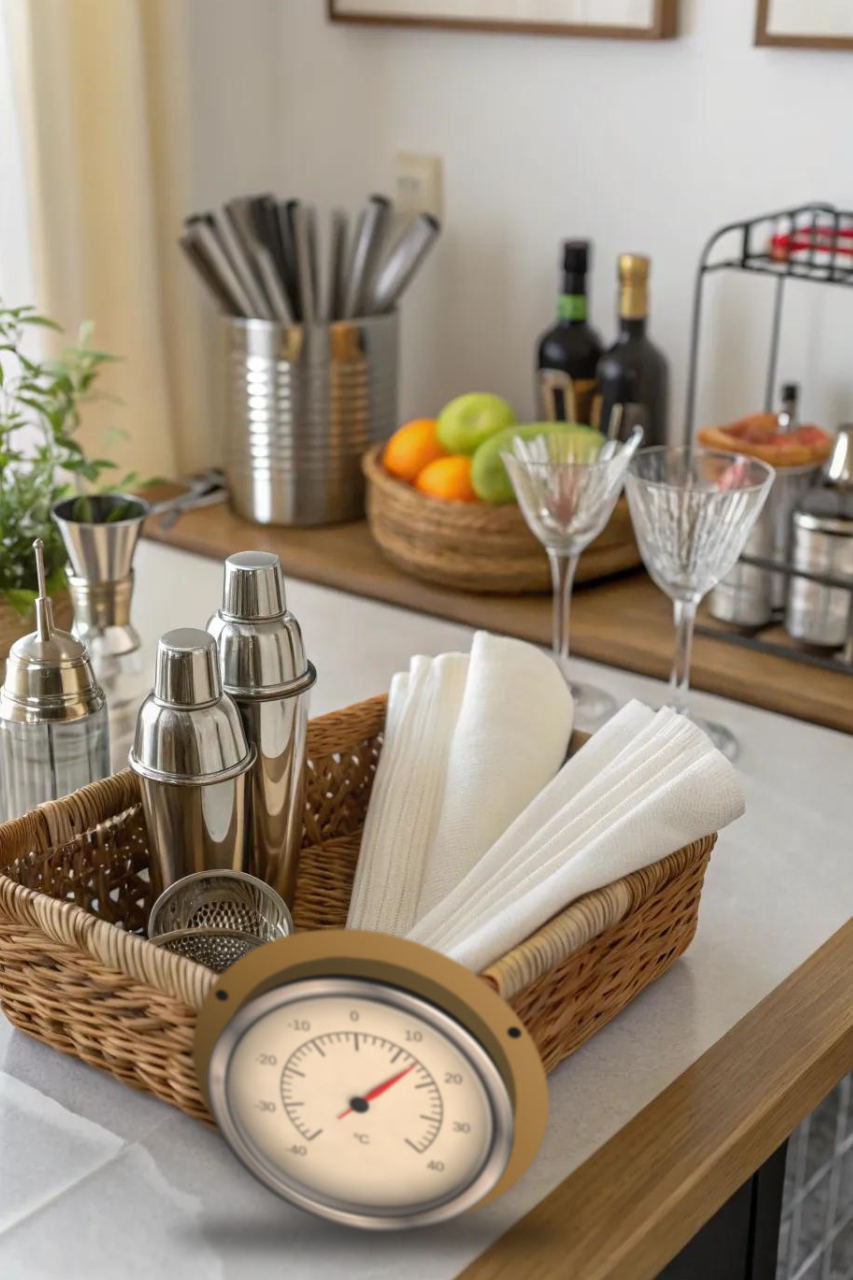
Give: **14** °C
